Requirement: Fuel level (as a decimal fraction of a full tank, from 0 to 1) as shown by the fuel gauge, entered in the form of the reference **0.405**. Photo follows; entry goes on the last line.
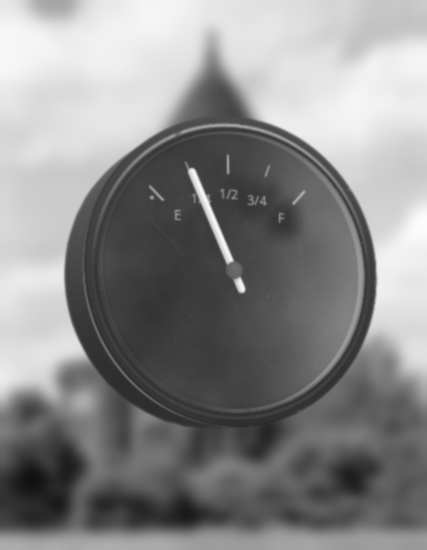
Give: **0.25**
